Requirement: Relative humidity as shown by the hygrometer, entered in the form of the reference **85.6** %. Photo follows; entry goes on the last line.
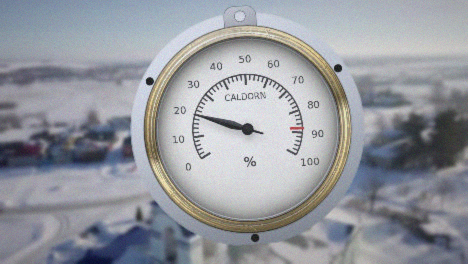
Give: **20** %
